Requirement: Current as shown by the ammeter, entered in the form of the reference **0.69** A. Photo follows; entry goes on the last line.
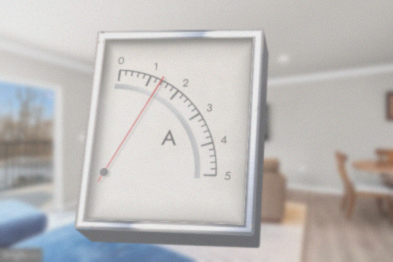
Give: **1.4** A
